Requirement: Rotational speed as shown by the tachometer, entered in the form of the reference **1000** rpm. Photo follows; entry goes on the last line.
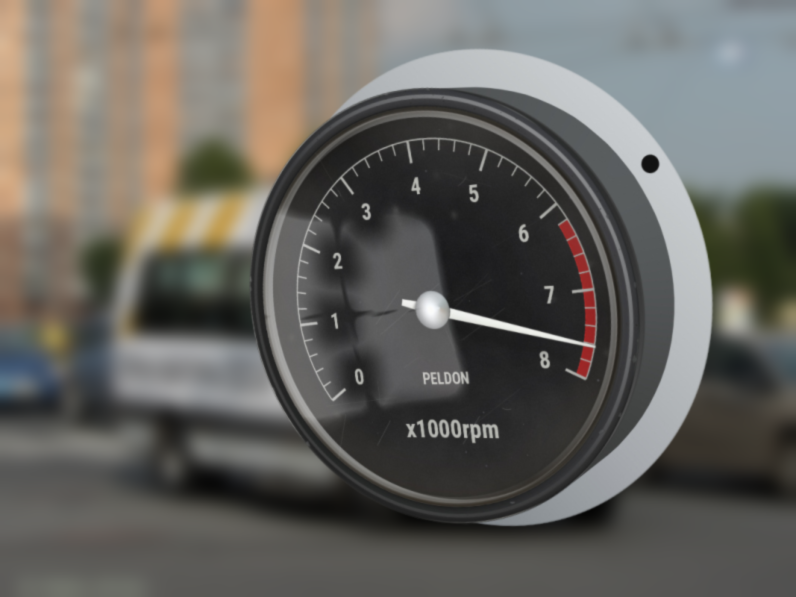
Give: **7600** rpm
